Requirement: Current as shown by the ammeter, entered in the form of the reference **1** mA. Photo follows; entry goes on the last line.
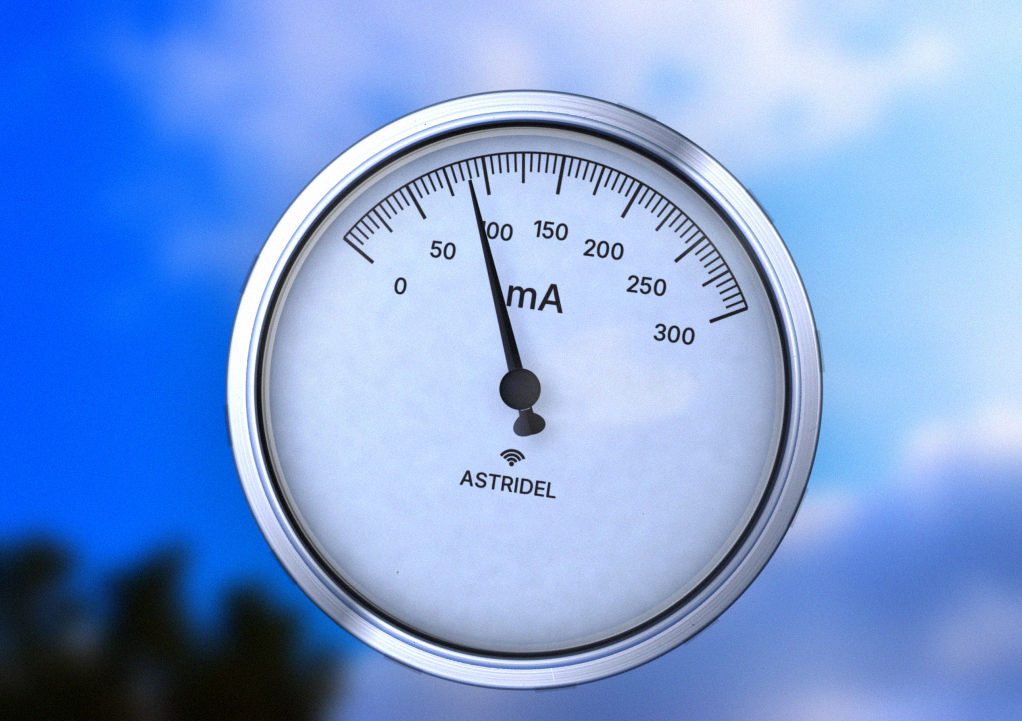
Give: **90** mA
